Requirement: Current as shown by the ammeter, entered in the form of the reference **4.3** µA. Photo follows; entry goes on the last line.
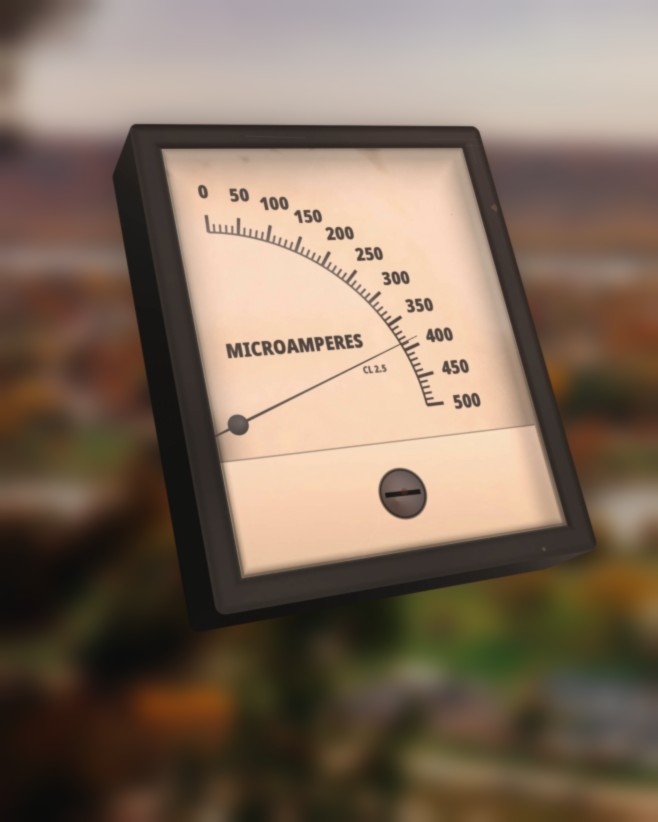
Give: **390** µA
